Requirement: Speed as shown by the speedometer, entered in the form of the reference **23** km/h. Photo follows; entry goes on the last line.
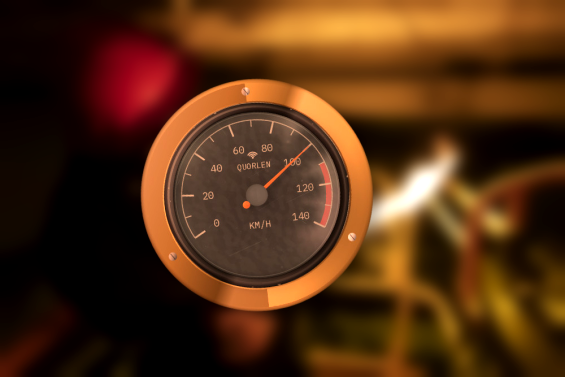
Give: **100** km/h
